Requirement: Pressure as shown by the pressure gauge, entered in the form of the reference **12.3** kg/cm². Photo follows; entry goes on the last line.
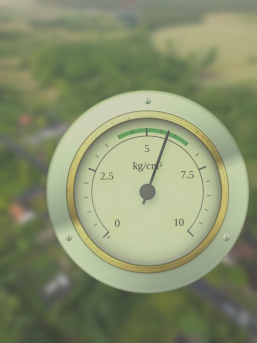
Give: **5.75** kg/cm²
